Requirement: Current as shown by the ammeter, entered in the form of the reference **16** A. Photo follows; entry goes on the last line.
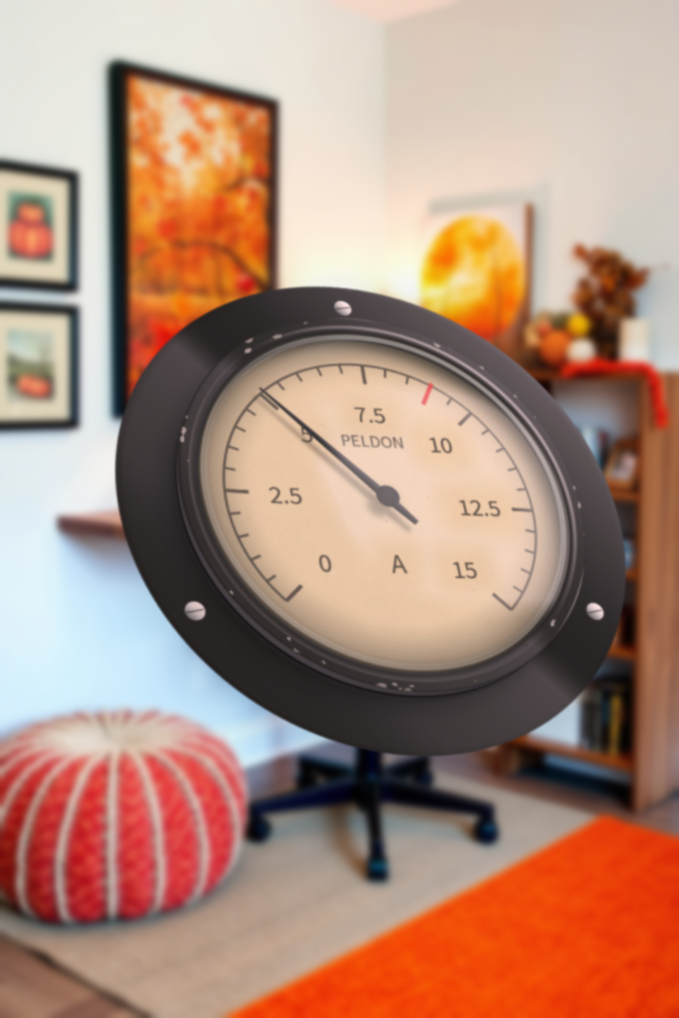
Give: **5** A
